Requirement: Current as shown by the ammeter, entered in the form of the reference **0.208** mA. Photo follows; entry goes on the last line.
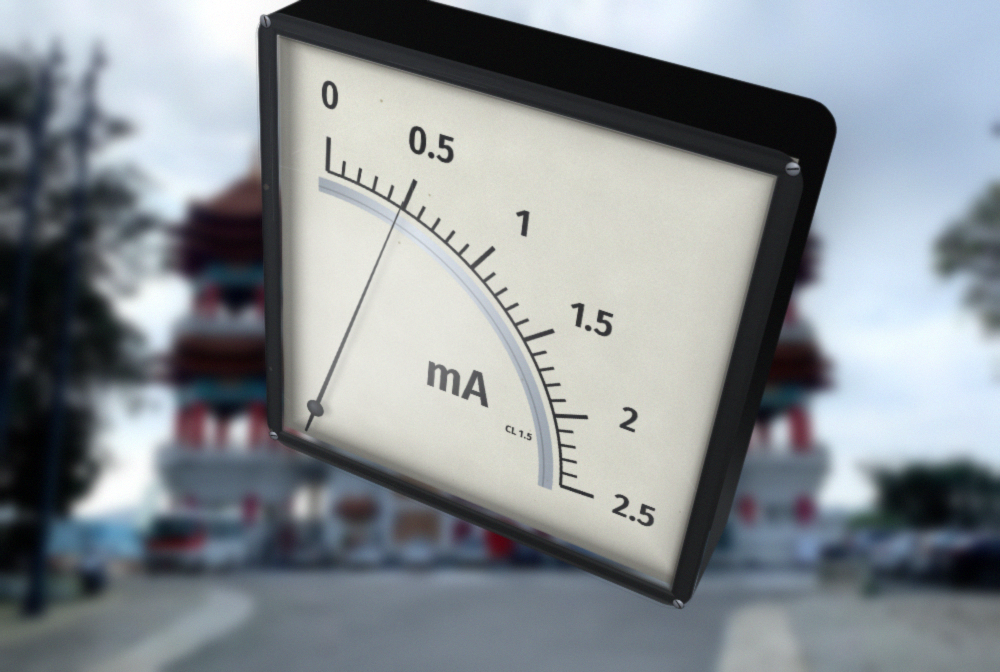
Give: **0.5** mA
